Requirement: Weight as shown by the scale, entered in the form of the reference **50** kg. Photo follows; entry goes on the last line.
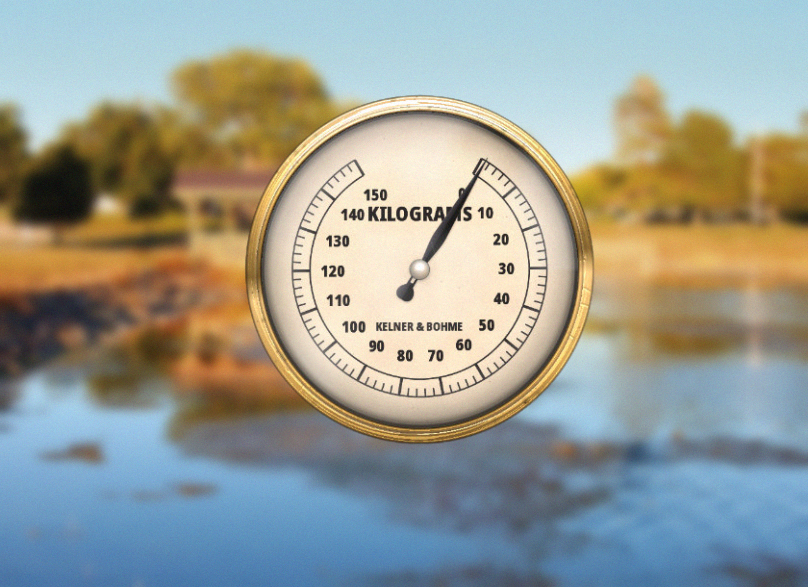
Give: **1** kg
